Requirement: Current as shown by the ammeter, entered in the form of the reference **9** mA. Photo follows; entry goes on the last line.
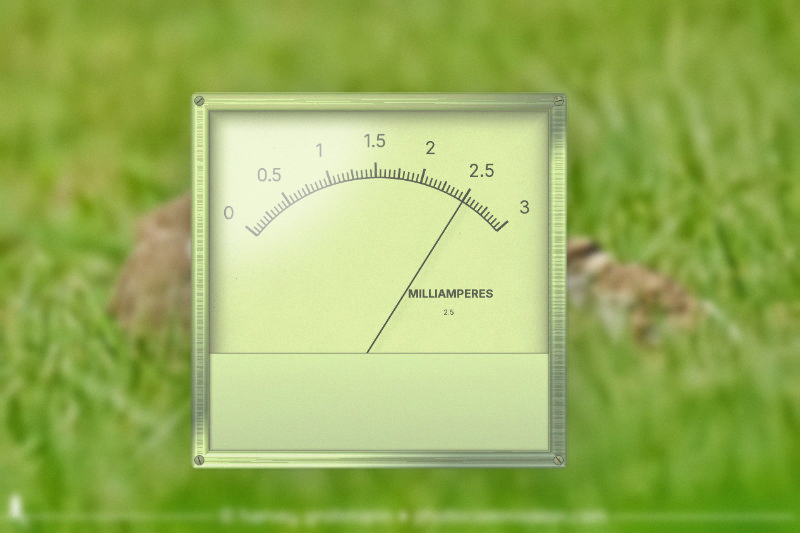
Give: **2.5** mA
